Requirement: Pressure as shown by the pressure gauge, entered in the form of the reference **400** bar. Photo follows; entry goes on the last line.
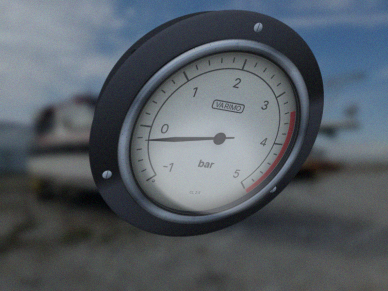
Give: **-0.2** bar
